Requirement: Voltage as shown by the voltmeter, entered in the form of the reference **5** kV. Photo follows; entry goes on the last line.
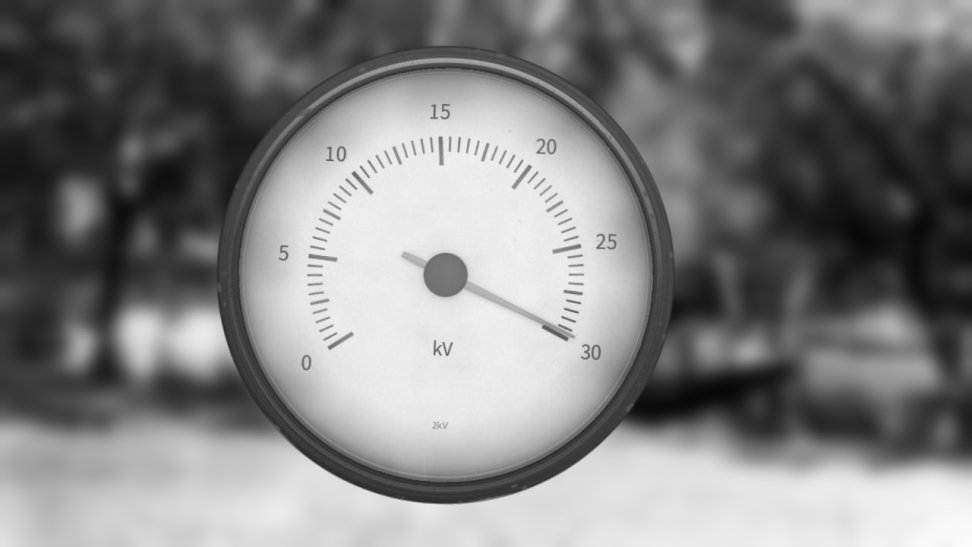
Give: **29.75** kV
